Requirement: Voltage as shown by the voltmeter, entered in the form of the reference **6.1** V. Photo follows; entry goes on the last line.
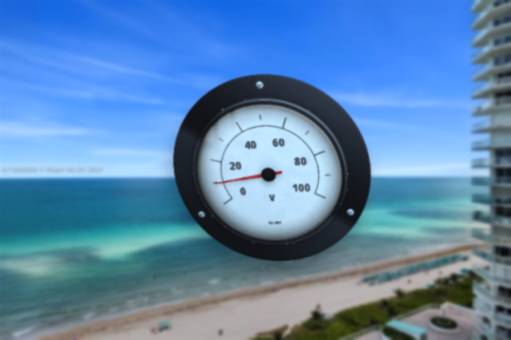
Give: **10** V
